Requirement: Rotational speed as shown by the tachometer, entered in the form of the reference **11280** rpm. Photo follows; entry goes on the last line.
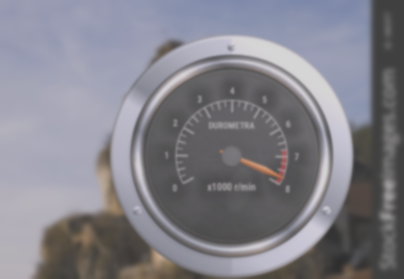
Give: **7750** rpm
